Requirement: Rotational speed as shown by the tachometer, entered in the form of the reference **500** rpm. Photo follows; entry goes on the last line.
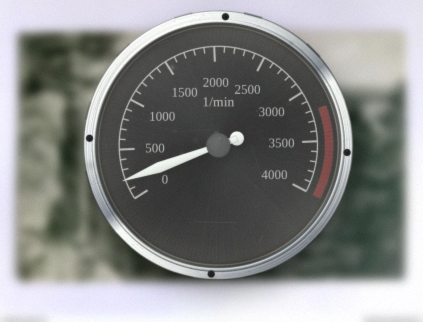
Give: **200** rpm
